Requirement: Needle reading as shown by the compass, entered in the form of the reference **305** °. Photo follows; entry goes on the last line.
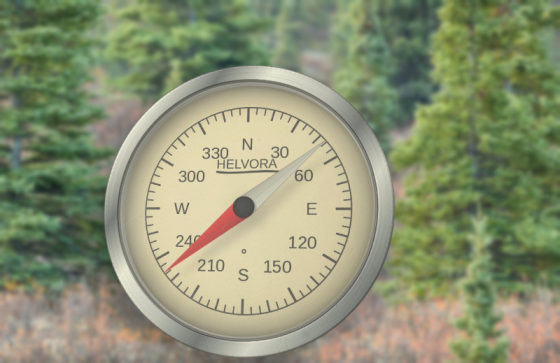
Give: **230** °
